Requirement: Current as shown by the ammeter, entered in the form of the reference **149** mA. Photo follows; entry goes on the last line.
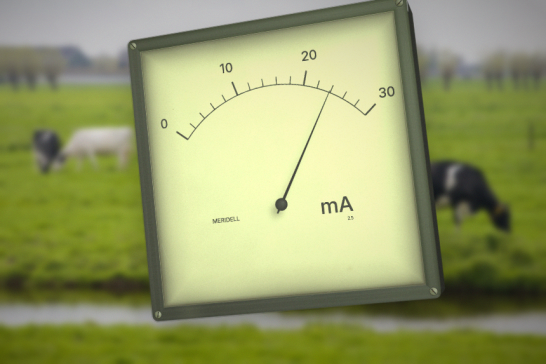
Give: **24** mA
